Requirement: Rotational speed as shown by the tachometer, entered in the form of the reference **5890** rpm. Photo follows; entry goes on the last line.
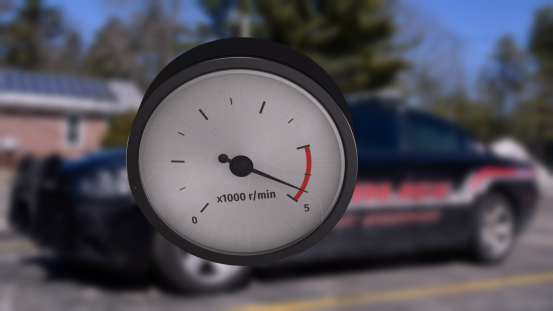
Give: **4750** rpm
